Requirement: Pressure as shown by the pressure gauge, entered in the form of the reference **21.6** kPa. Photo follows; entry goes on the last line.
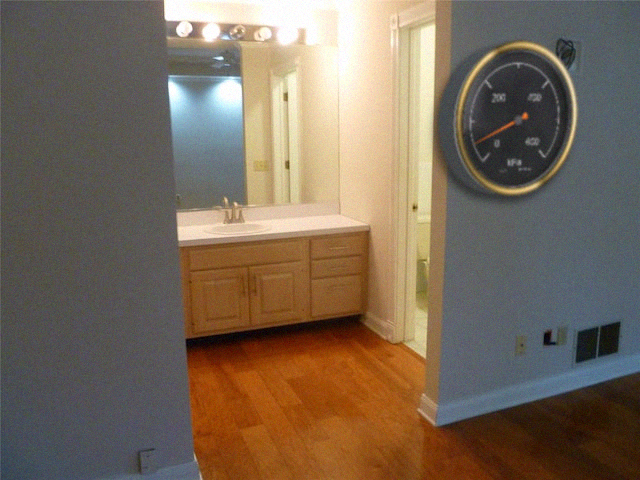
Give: **50** kPa
